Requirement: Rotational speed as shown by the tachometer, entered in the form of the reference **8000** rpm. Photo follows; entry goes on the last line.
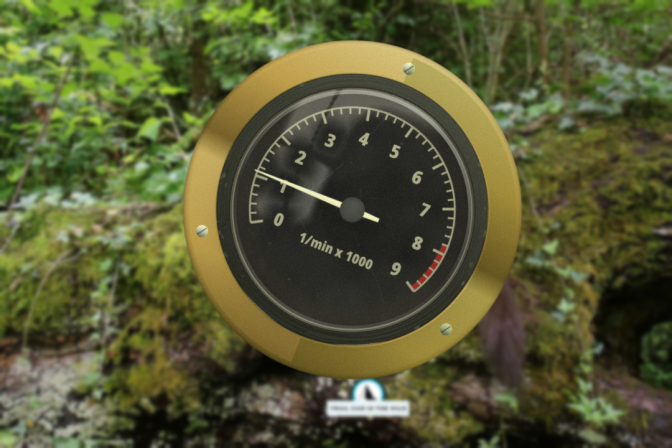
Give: **1100** rpm
